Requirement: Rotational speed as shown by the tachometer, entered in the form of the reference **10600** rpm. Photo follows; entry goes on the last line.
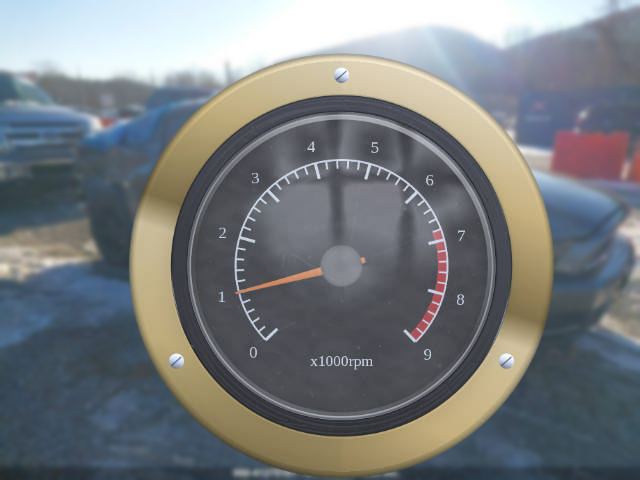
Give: **1000** rpm
